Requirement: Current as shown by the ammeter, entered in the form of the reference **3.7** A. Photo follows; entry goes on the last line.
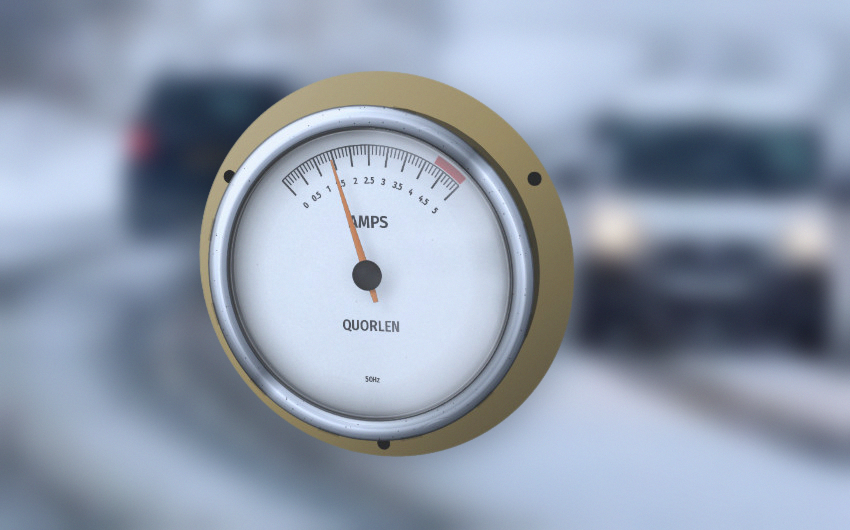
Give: **1.5** A
